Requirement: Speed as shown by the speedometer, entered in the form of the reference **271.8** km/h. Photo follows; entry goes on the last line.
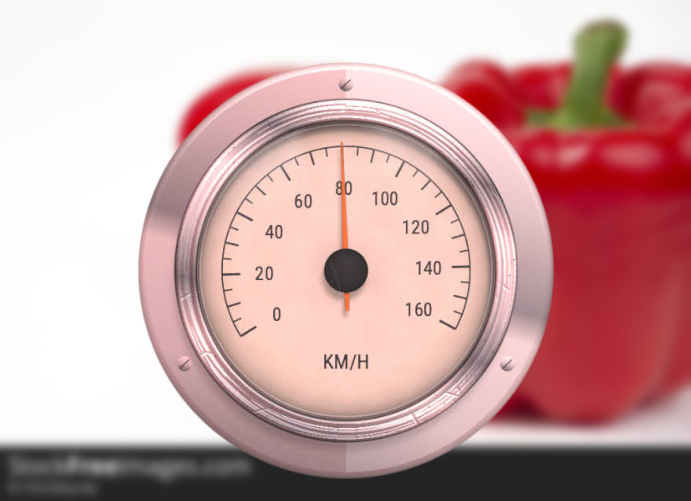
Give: **80** km/h
